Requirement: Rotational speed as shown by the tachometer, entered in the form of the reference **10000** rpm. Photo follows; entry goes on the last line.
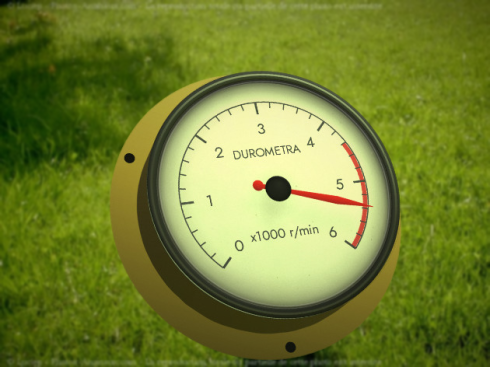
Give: **5400** rpm
